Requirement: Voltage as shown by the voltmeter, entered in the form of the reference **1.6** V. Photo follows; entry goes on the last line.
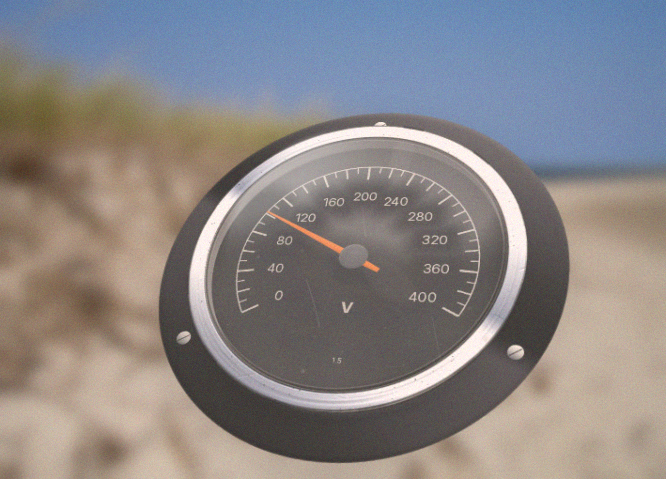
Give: **100** V
